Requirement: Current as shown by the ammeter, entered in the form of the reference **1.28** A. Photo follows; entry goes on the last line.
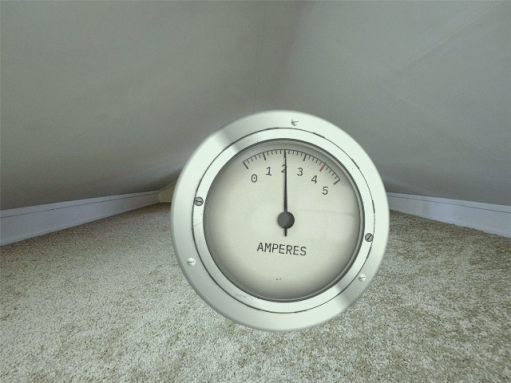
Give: **2** A
